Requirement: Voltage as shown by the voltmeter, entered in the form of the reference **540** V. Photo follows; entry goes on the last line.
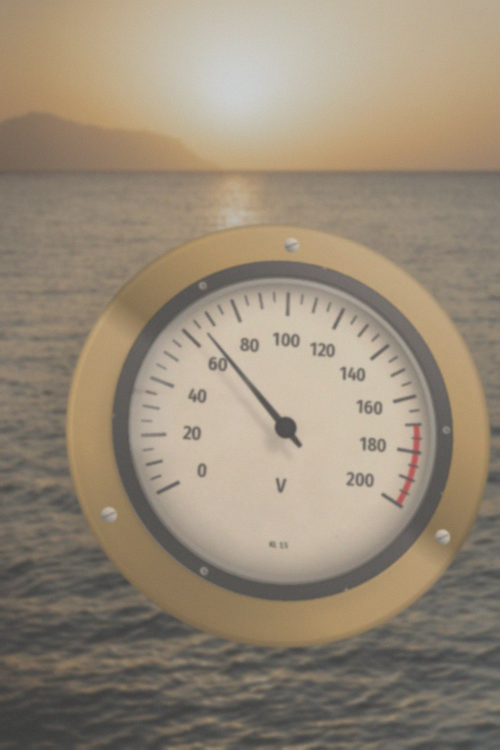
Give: **65** V
